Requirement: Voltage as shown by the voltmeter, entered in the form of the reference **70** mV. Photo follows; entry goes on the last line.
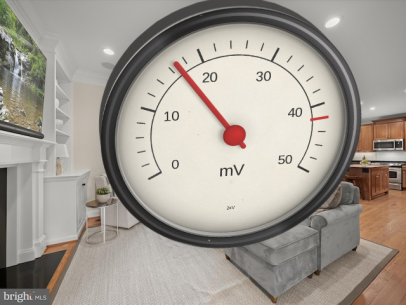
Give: **17** mV
